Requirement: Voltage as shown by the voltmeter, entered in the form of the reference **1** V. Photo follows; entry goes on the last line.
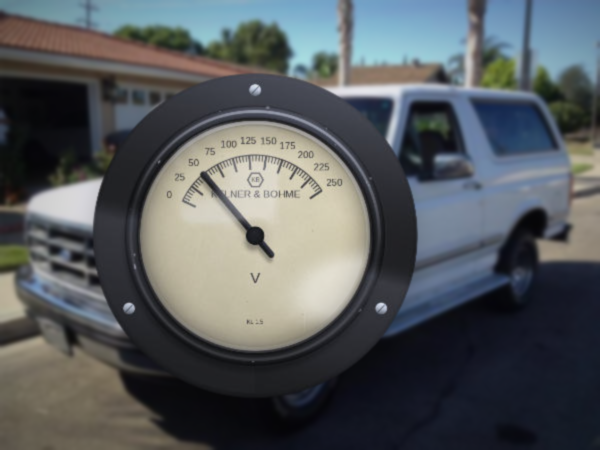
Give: **50** V
